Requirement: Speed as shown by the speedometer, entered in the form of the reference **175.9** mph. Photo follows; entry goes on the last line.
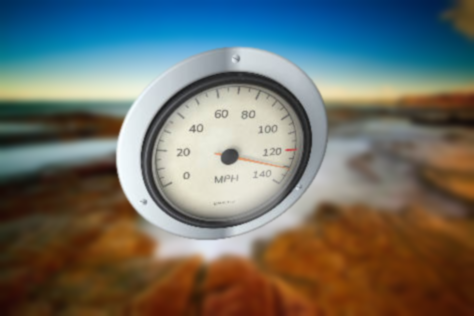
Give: **130** mph
